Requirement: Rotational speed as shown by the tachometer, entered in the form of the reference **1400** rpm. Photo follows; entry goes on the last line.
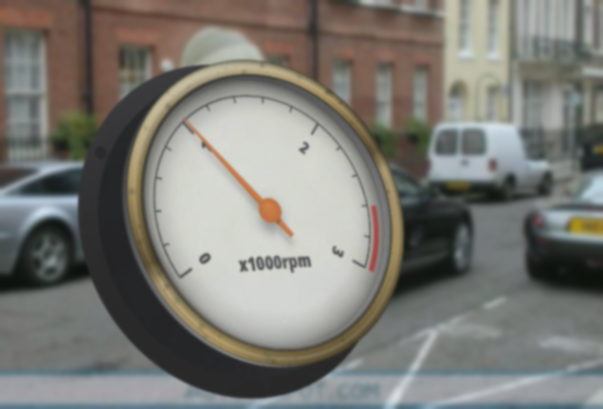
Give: **1000** rpm
